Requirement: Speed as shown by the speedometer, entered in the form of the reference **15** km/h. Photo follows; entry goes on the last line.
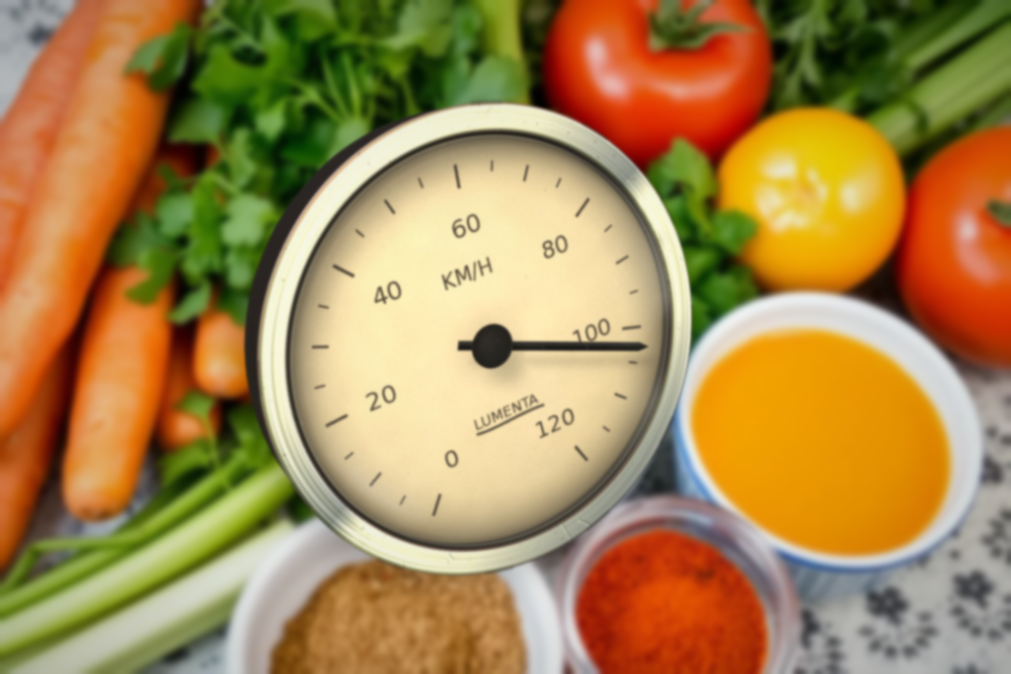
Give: **102.5** km/h
